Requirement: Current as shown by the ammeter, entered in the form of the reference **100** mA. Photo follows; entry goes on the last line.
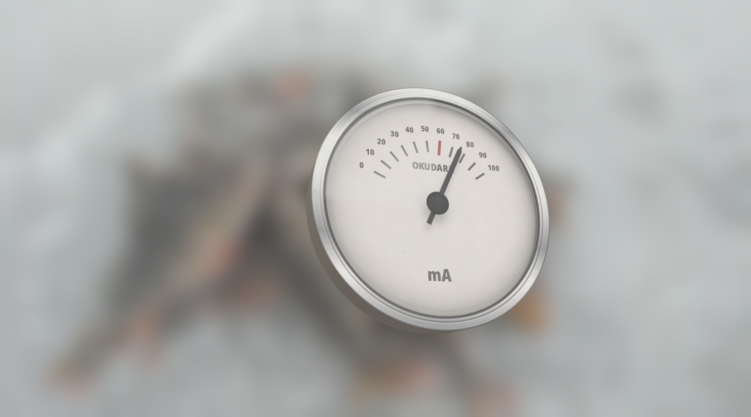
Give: **75** mA
